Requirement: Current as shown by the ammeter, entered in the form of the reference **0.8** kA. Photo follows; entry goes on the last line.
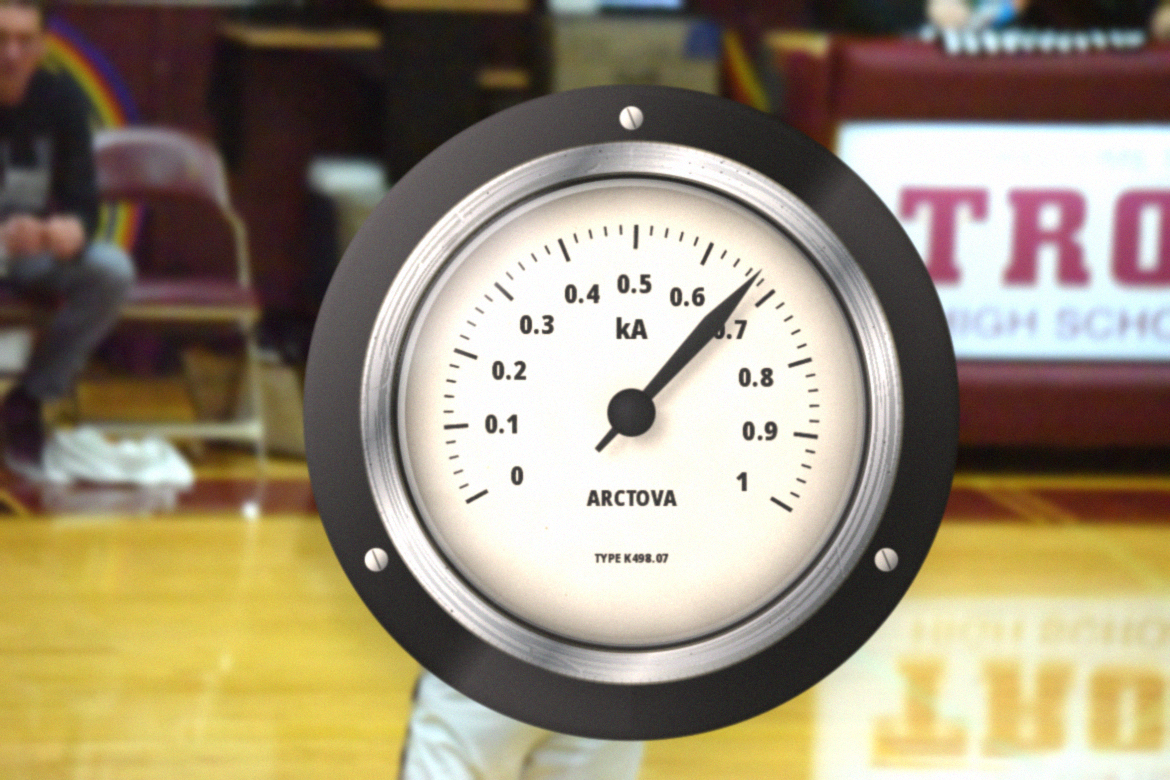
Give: **0.67** kA
